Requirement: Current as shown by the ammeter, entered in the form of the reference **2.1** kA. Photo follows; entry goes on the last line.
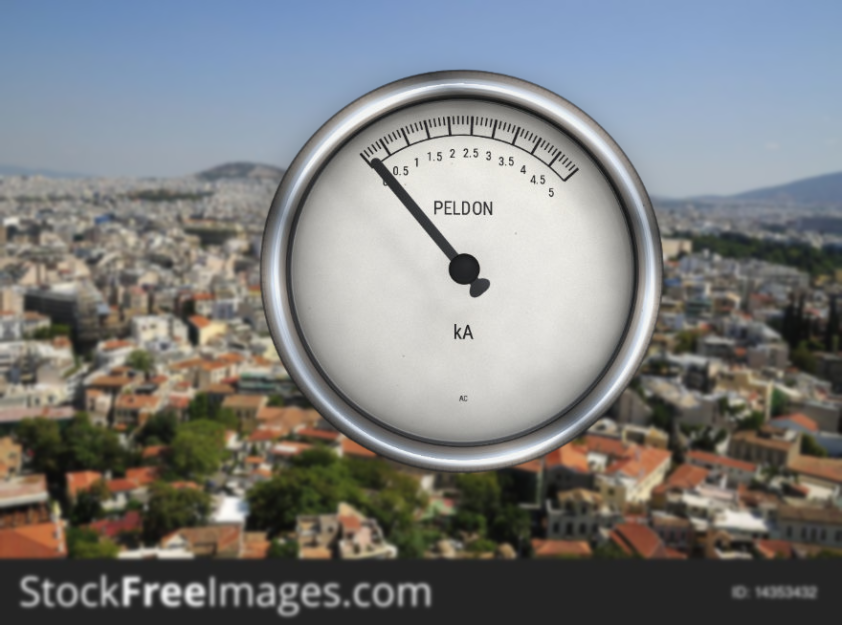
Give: **0.1** kA
